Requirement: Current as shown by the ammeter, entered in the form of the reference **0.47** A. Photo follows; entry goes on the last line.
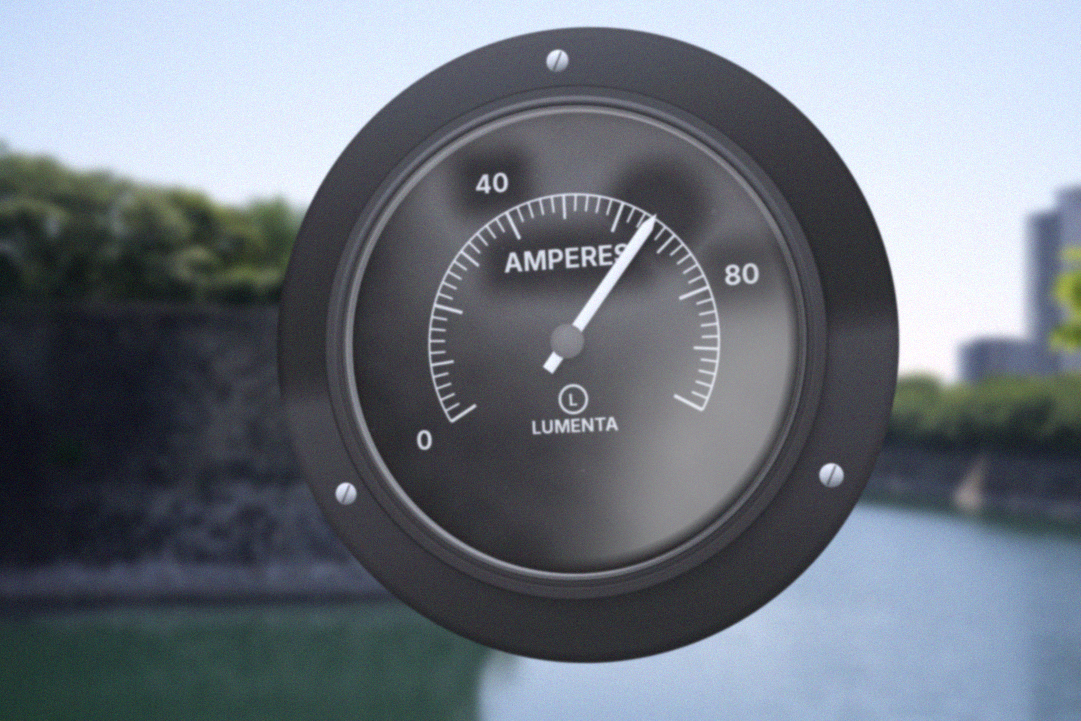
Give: **66** A
